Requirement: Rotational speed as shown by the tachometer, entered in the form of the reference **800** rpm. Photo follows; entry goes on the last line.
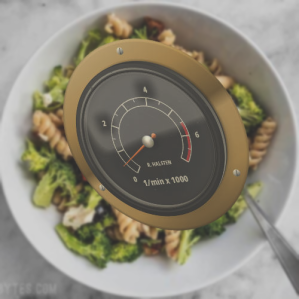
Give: **500** rpm
